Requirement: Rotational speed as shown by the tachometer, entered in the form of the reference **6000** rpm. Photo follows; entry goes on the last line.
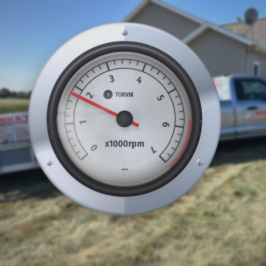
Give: **1800** rpm
